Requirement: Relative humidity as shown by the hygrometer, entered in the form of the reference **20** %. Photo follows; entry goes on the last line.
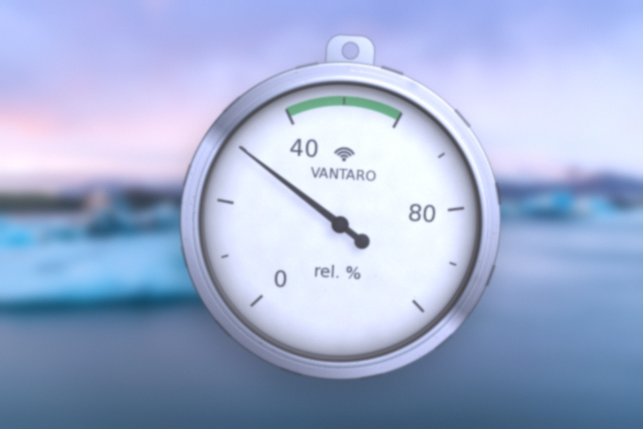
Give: **30** %
